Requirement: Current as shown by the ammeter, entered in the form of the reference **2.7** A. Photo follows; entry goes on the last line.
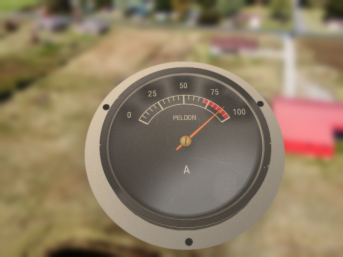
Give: **90** A
